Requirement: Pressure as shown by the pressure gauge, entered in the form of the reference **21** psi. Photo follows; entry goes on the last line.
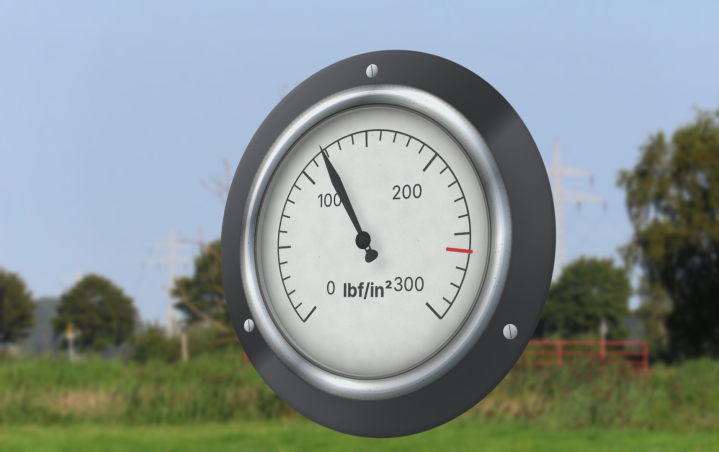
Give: **120** psi
